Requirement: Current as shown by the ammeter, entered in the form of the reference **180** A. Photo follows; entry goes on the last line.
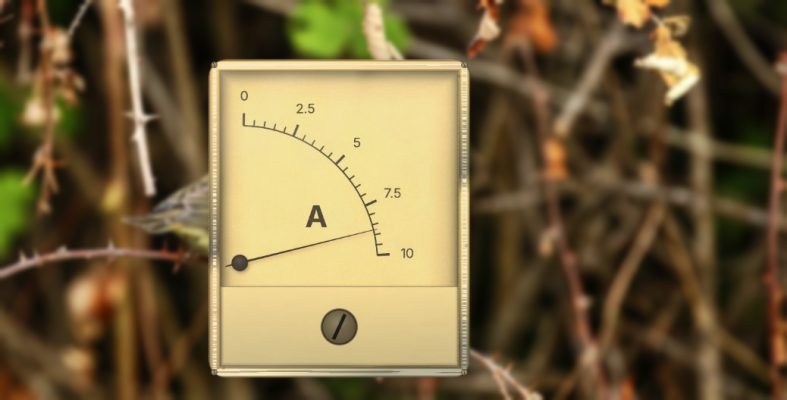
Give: **8.75** A
